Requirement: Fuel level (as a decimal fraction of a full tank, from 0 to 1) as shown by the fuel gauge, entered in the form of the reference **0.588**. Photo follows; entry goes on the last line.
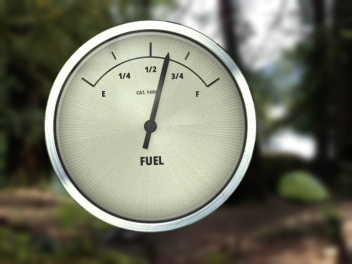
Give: **0.625**
